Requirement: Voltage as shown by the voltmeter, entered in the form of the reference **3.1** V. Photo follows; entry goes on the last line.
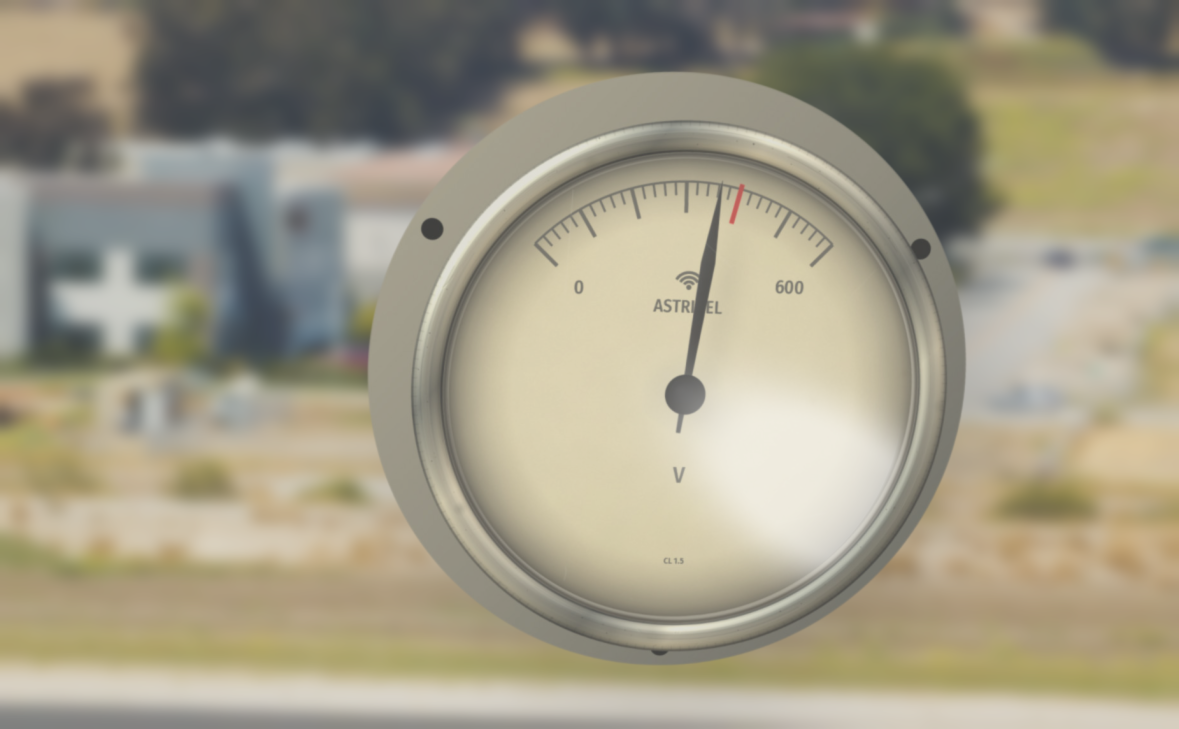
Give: **360** V
